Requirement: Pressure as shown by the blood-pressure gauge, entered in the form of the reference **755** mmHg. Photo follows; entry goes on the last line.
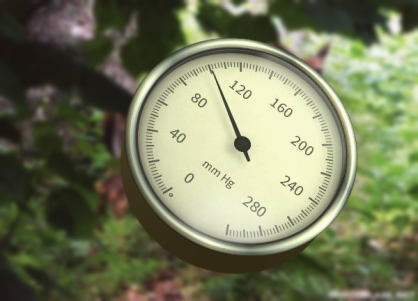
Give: **100** mmHg
